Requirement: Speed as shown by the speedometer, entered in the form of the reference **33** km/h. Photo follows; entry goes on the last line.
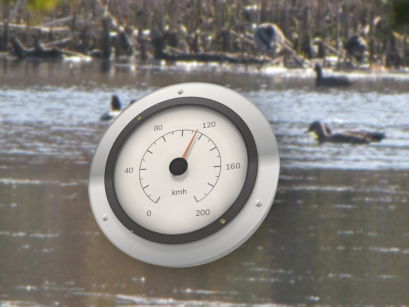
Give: **115** km/h
